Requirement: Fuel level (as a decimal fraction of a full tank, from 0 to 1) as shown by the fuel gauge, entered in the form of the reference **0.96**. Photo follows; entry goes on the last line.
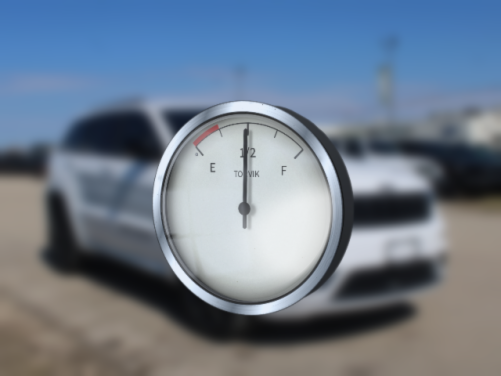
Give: **0.5**
